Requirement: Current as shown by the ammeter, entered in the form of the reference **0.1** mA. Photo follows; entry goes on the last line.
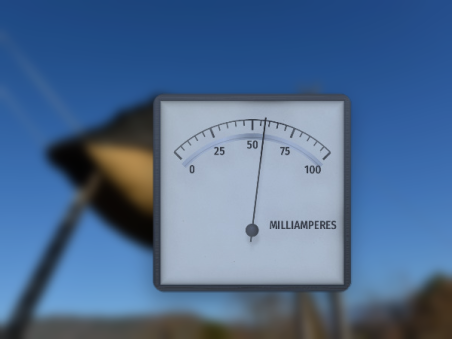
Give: **57.5** mA
